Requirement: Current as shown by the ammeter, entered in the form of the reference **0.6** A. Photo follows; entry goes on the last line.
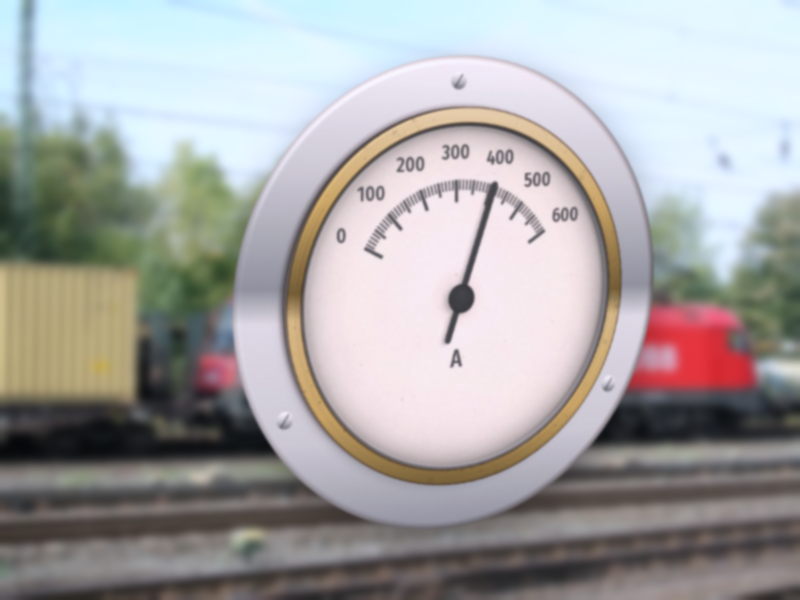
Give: **400** A
